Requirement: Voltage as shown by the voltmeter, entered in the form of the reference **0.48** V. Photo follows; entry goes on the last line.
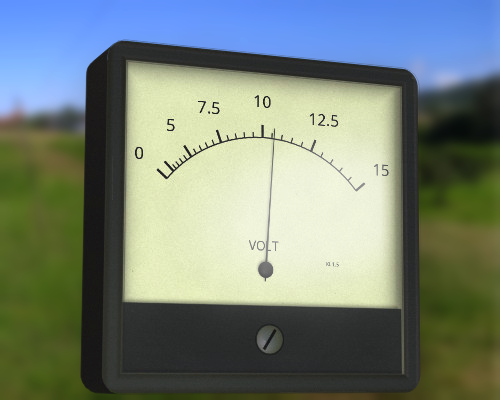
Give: **10.5** V
